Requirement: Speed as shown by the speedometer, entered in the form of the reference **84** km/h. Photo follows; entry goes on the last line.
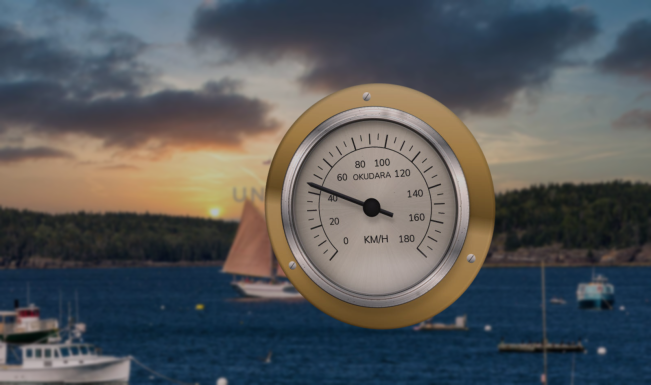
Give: **45** km/h
